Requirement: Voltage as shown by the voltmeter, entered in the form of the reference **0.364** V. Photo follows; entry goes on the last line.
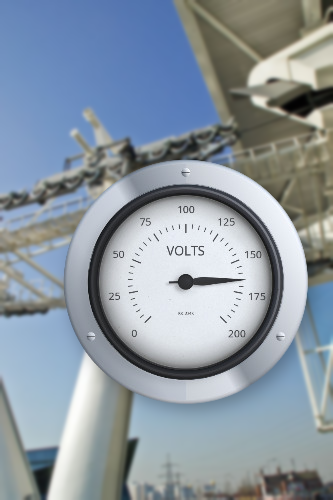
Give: **165** V
